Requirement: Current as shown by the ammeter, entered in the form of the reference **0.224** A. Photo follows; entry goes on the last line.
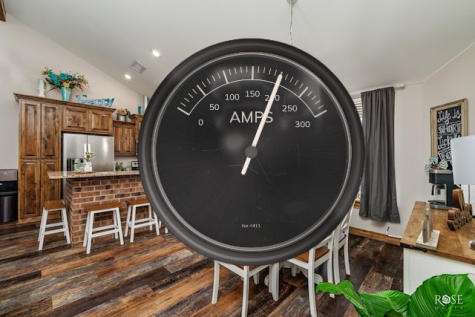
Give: **200** A
